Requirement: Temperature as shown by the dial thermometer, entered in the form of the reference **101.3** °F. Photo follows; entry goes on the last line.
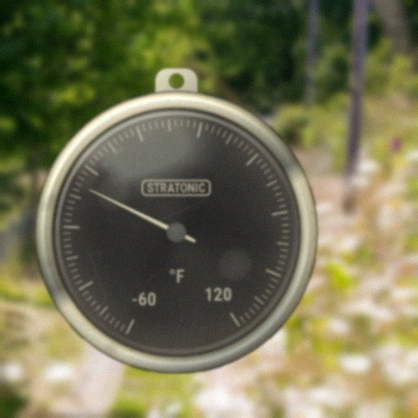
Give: **-6** °F
